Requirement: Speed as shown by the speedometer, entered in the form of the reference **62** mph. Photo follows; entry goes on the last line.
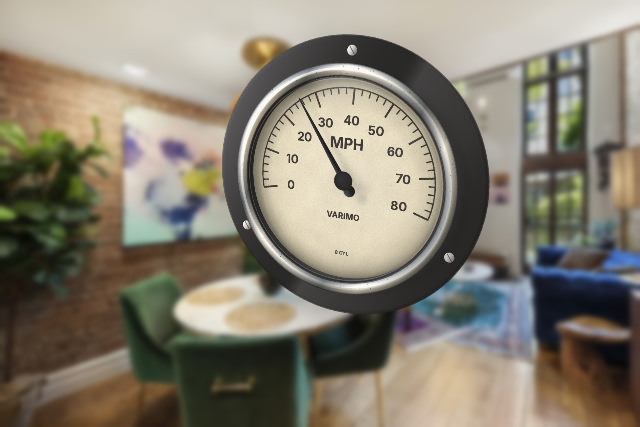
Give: **26** mph
